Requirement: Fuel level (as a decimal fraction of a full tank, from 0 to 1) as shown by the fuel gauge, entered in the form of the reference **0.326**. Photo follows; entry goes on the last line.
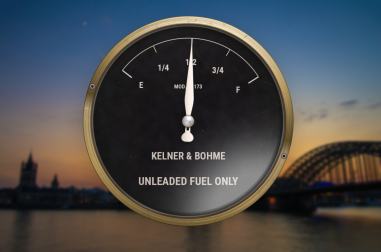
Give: **0.5**
